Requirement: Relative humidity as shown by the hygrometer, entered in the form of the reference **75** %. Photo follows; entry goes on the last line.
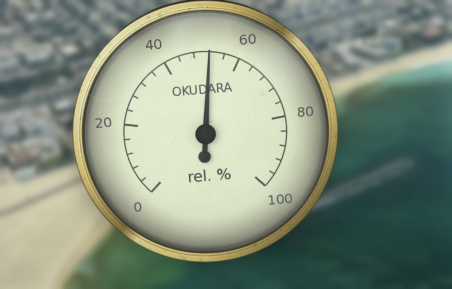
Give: **52** %
